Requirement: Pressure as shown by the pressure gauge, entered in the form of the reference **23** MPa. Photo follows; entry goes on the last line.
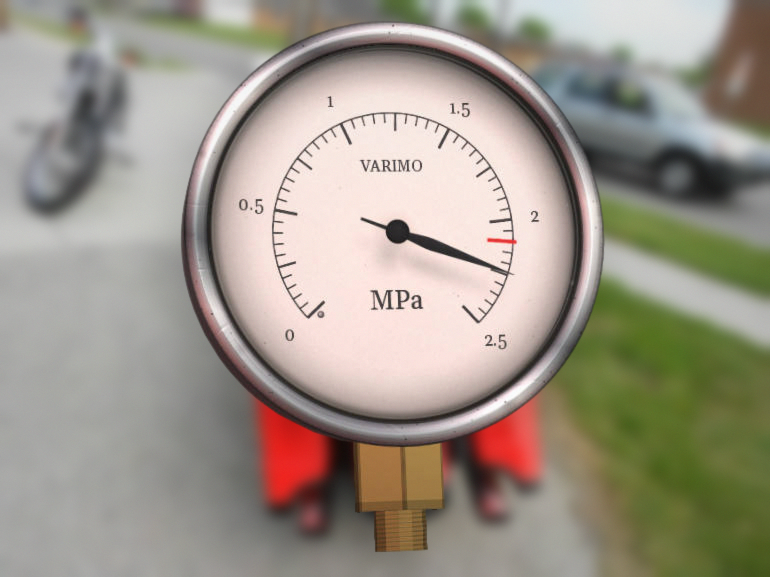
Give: **2.25** MPa
